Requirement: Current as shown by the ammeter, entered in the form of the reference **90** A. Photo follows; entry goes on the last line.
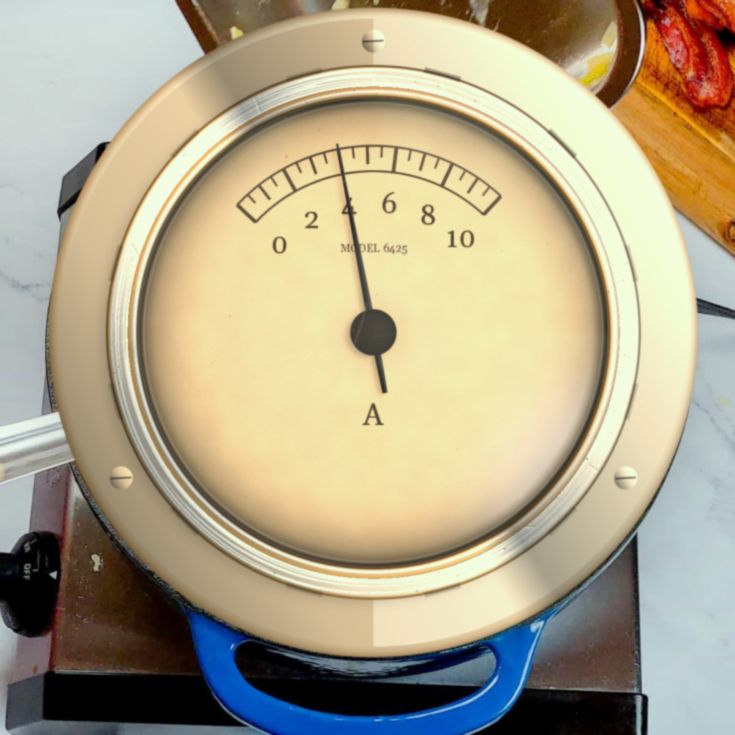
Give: **4** A
